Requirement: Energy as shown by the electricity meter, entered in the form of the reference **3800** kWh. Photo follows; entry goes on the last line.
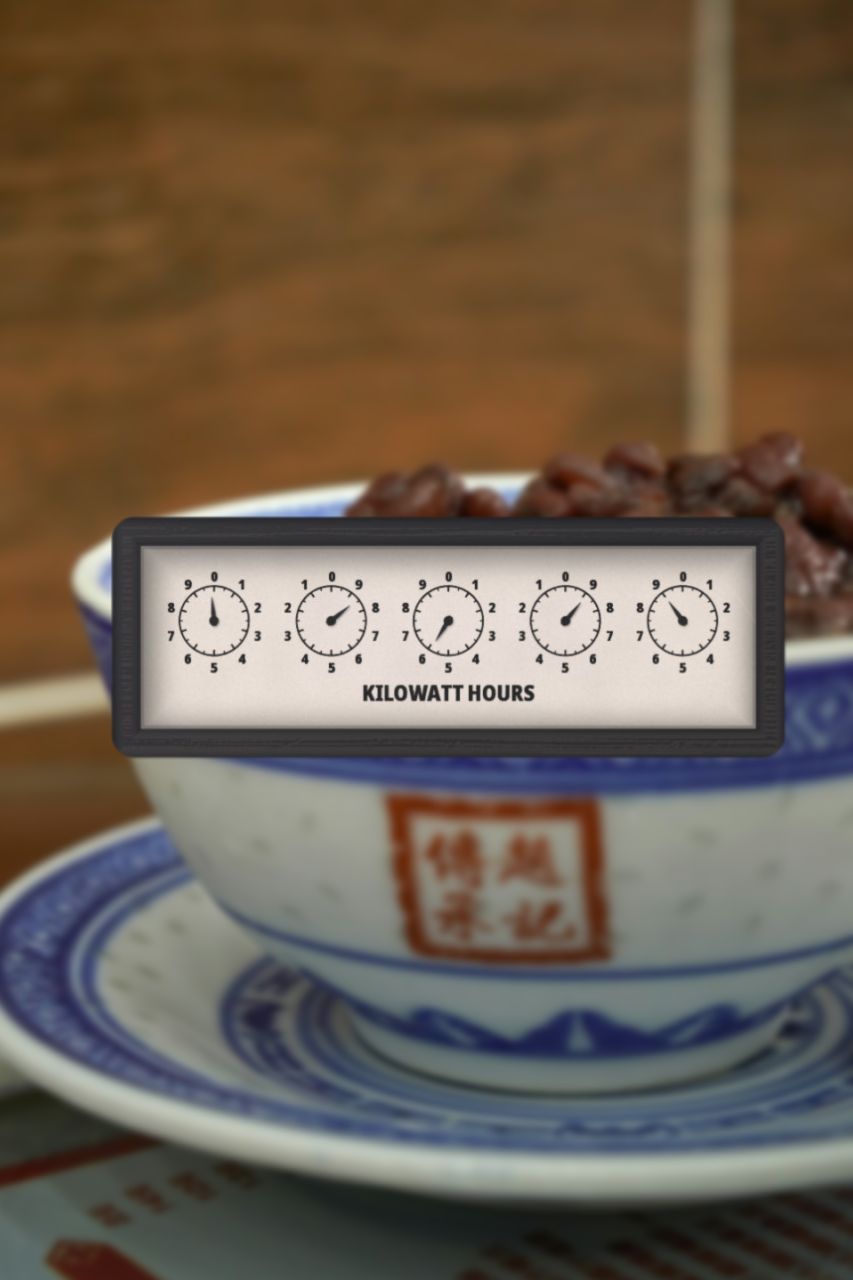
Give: **98589** kWh
